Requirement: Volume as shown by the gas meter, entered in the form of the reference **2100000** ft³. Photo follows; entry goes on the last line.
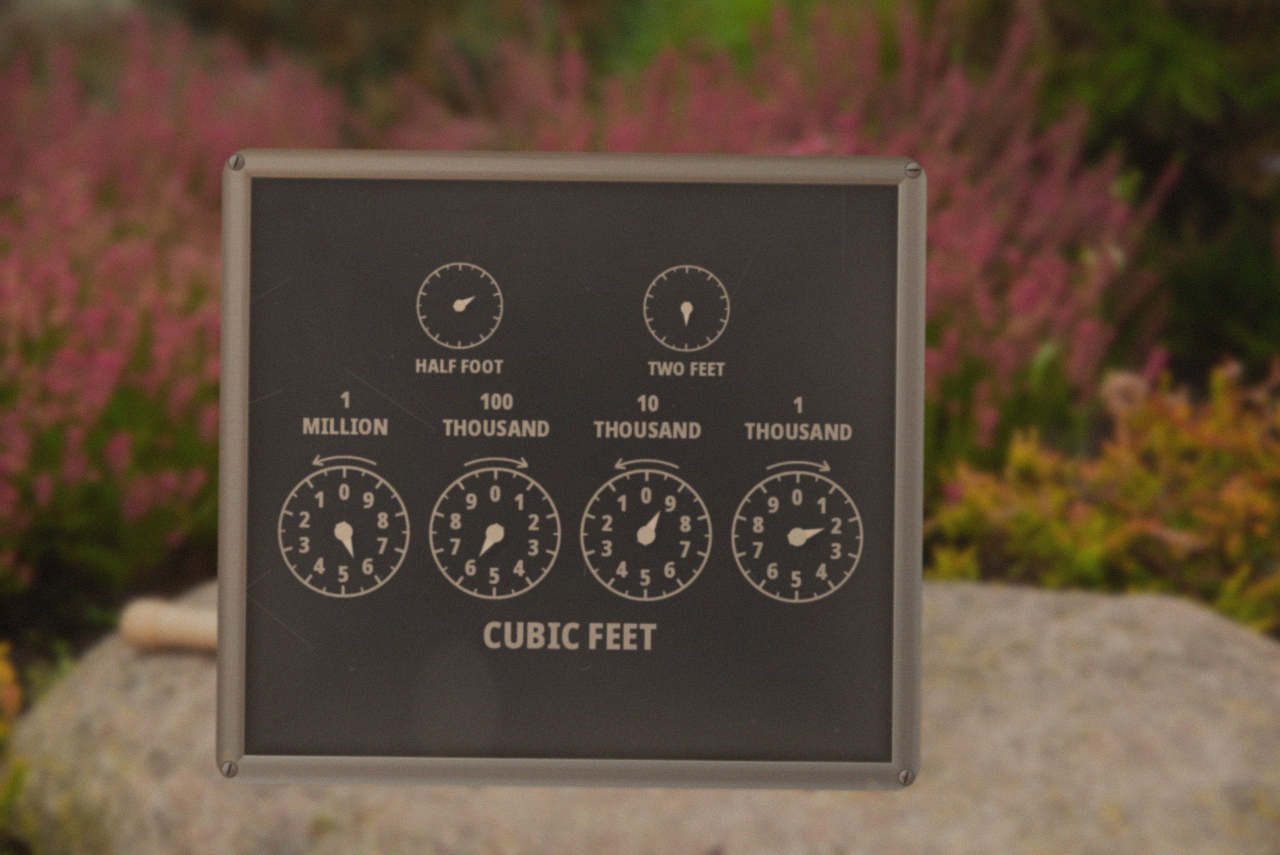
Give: **559200** ft³
